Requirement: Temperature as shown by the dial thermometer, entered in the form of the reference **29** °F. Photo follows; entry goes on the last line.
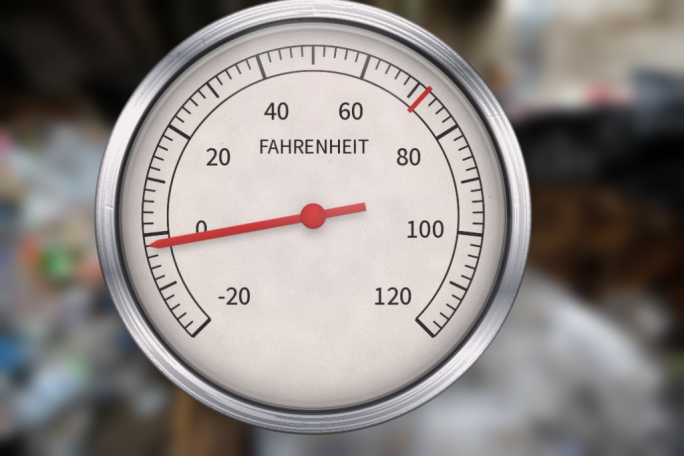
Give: **-2** °F
